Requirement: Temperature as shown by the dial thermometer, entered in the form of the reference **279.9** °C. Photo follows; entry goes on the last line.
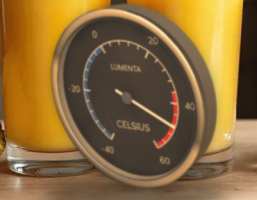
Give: **48** °C
